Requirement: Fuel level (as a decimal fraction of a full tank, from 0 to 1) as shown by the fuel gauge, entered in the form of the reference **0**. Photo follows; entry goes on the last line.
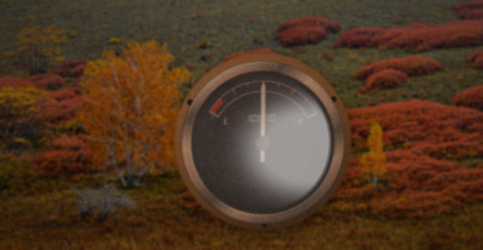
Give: **0.5**
